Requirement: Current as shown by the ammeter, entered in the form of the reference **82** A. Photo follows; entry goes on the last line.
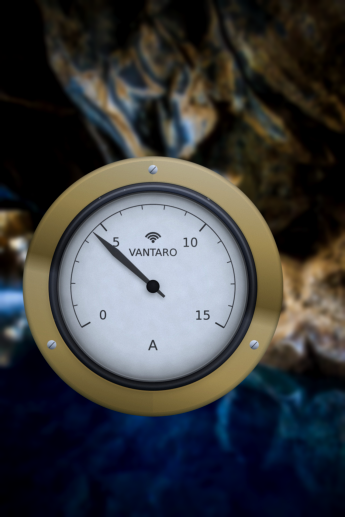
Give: **4.5** A
